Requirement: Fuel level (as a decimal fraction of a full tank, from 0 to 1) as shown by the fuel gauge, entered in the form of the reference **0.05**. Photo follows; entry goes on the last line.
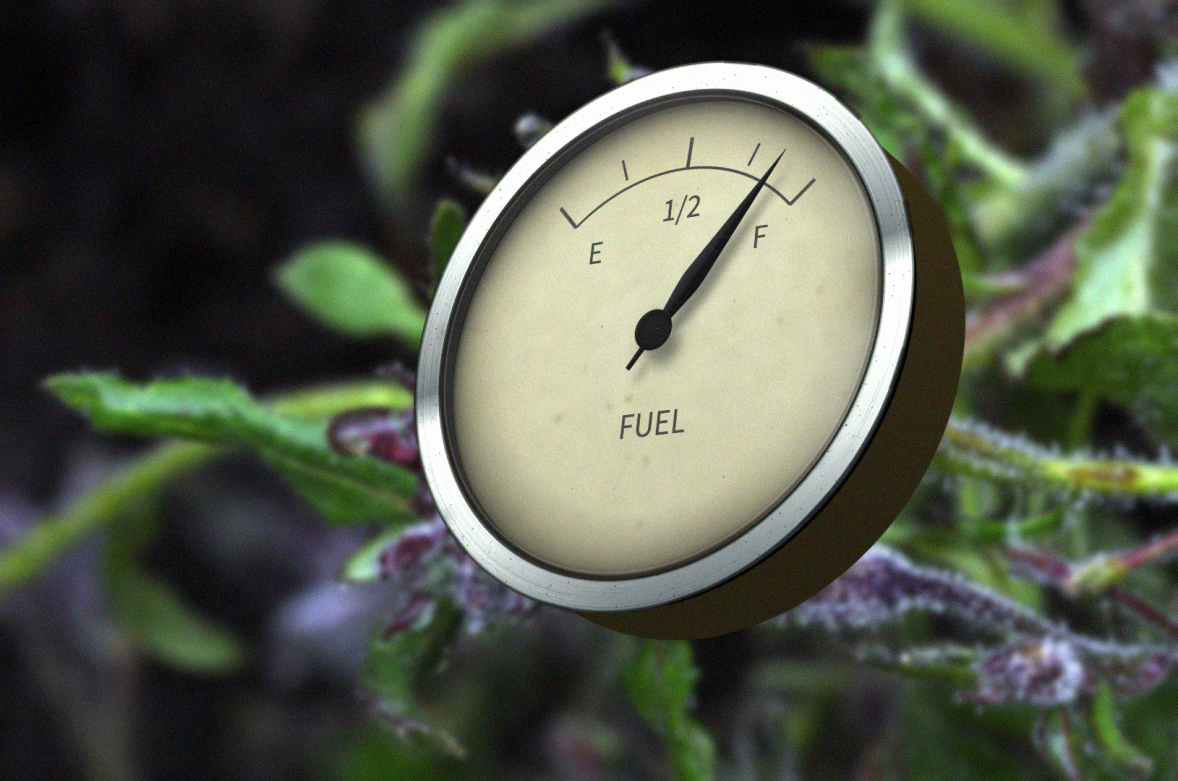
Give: **0.875**
